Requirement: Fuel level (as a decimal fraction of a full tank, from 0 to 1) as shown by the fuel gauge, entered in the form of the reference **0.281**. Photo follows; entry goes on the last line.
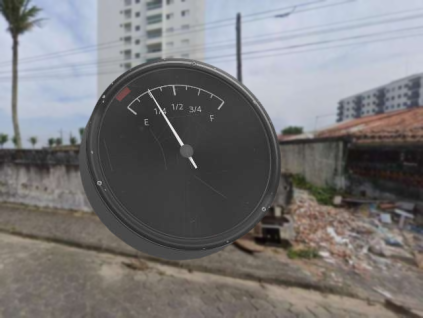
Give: **0.25**
